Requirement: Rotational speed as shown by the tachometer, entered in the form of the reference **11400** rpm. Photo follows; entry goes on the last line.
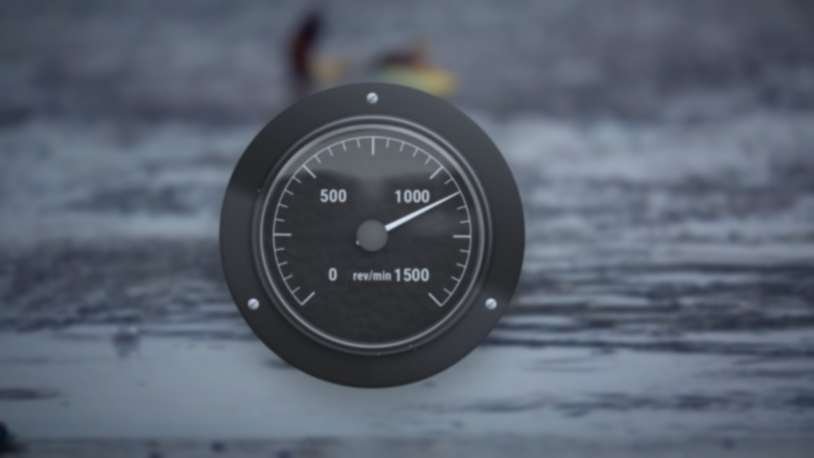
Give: **1100** rpm
